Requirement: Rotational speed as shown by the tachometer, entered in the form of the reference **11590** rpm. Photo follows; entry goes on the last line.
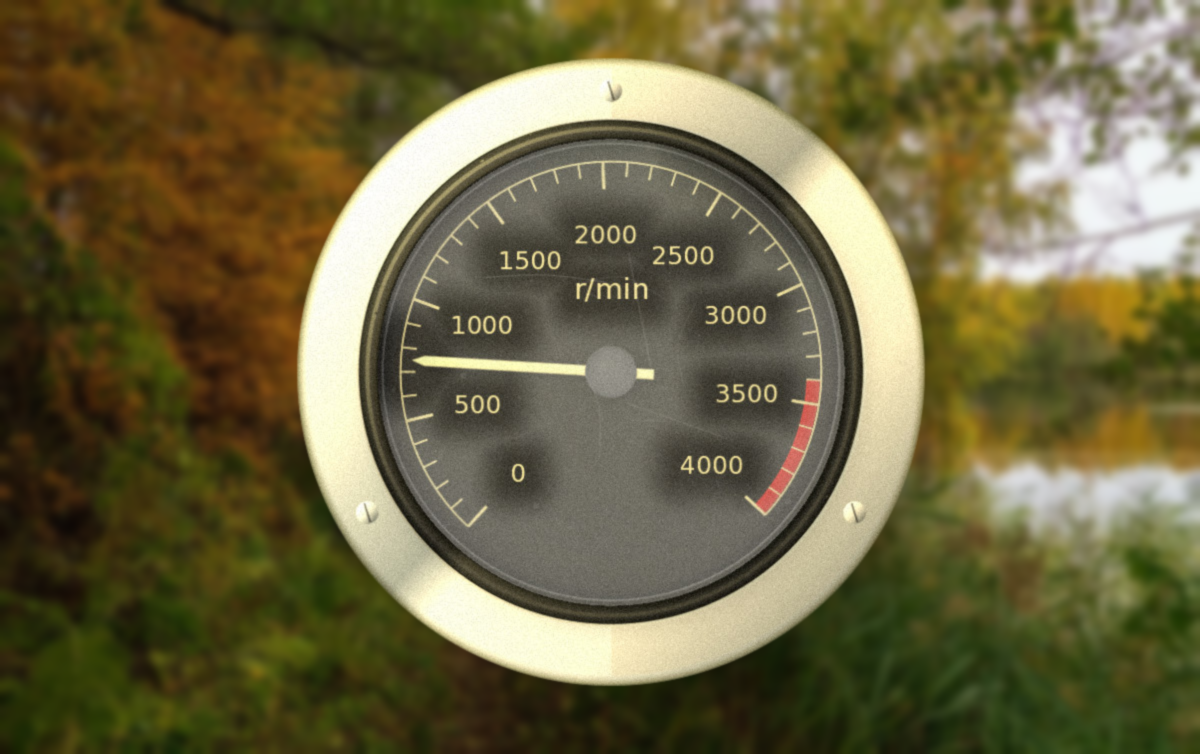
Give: **750** rpm
